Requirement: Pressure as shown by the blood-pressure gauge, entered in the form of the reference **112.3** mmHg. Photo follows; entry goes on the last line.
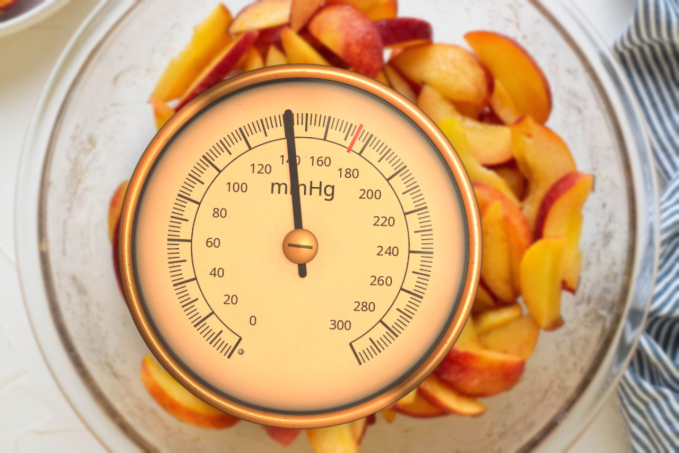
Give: **142** mmHg
